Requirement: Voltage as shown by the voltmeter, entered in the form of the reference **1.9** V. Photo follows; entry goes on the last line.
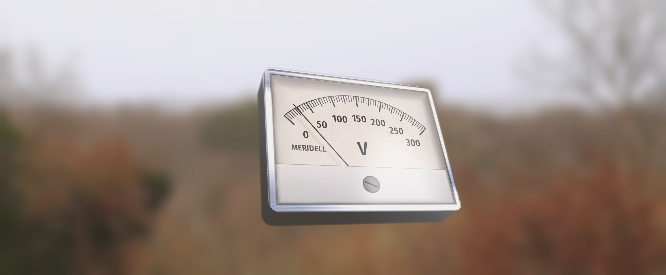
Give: **25** V
